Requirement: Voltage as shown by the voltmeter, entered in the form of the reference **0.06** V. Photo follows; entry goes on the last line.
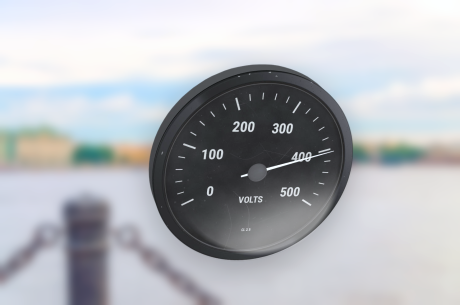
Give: **400** V
